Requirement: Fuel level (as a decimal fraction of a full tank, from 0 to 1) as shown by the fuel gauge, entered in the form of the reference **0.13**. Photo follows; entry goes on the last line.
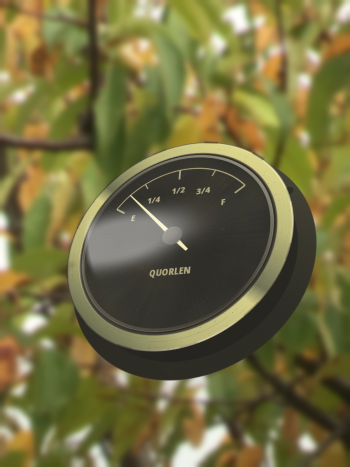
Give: **0.125**
